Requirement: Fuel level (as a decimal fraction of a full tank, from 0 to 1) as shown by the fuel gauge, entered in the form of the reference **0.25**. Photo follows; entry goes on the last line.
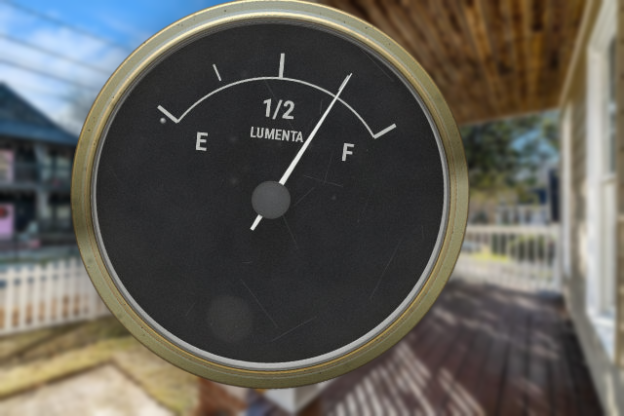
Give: **0.75**
